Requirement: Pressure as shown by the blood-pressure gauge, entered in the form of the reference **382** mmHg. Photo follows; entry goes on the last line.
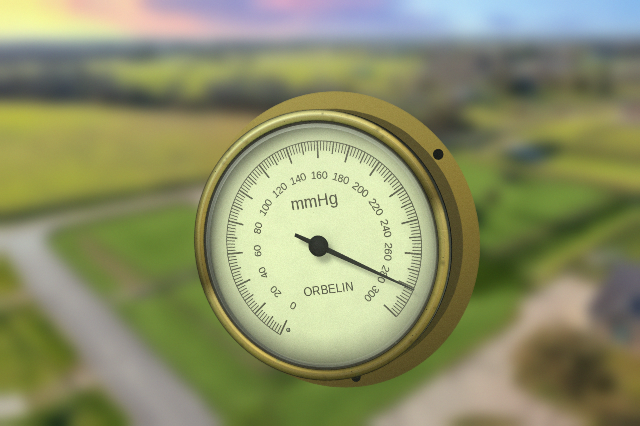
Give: **280** mmHg
